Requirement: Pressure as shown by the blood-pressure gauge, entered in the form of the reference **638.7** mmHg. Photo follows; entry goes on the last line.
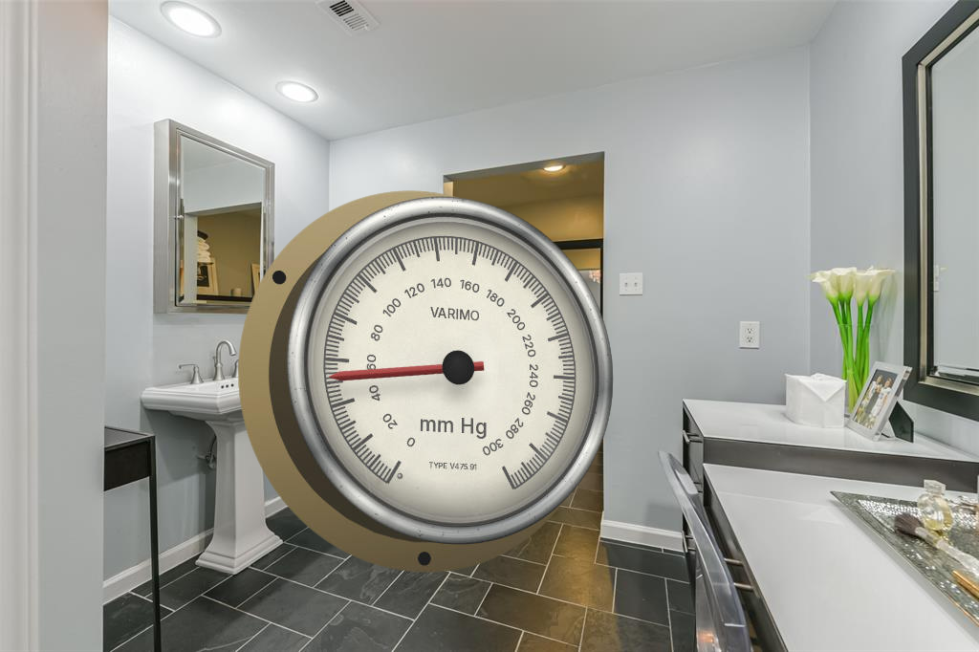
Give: **52** mmHg
